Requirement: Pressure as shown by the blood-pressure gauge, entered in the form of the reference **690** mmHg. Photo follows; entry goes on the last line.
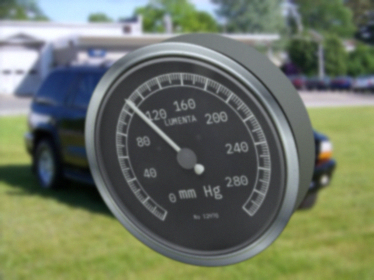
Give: **110** mmHg
